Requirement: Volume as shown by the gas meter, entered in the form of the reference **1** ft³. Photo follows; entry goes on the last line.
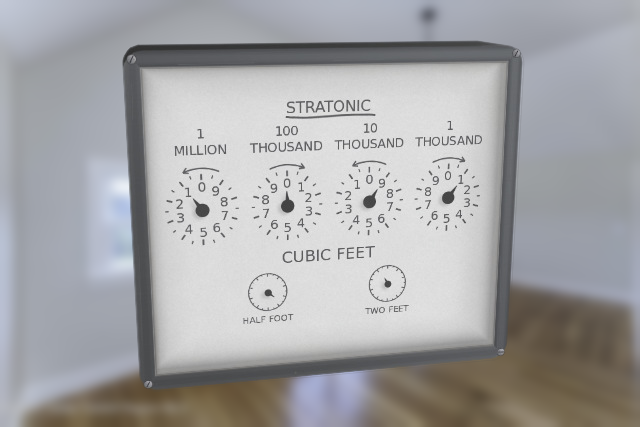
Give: **99100** ft³
